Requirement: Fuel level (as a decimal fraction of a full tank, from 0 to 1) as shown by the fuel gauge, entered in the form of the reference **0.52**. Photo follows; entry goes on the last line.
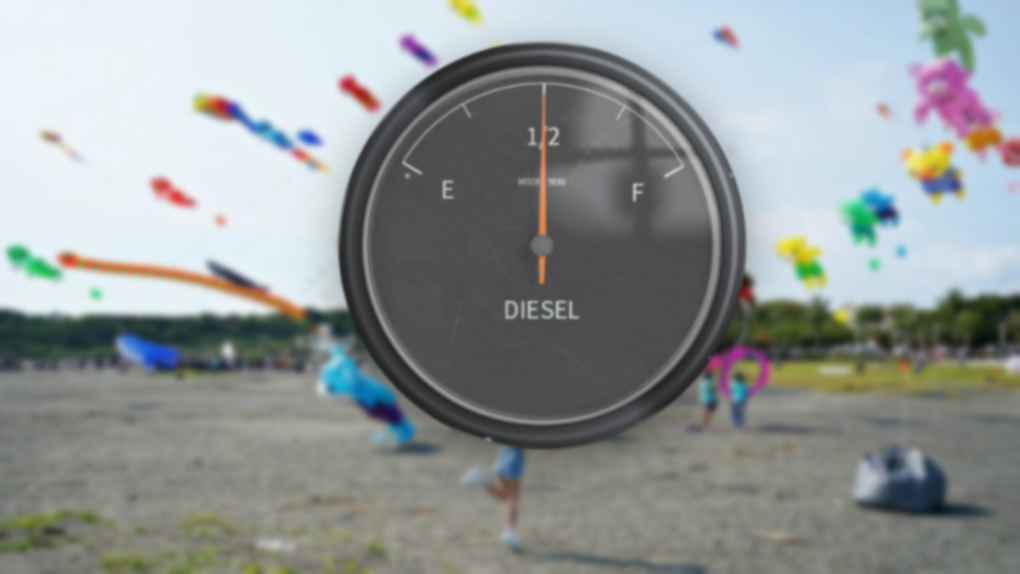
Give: **0.5**
